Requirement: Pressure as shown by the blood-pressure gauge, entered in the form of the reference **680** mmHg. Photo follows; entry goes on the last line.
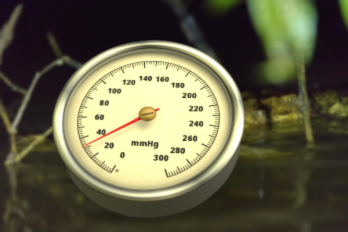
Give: **30** mmHg
